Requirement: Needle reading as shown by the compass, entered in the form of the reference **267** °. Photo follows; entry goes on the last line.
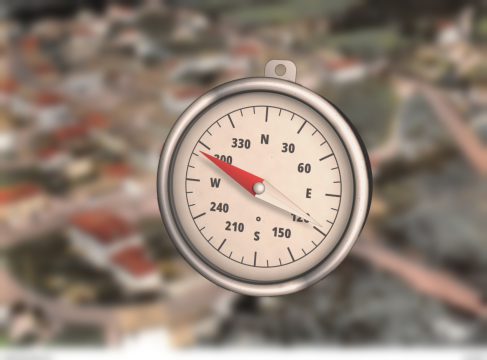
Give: **295** °
